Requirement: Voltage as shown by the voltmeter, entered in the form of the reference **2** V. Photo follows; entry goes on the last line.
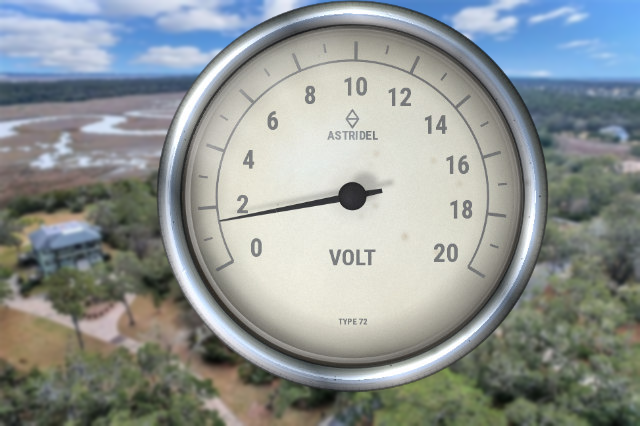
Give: **1.5** V
